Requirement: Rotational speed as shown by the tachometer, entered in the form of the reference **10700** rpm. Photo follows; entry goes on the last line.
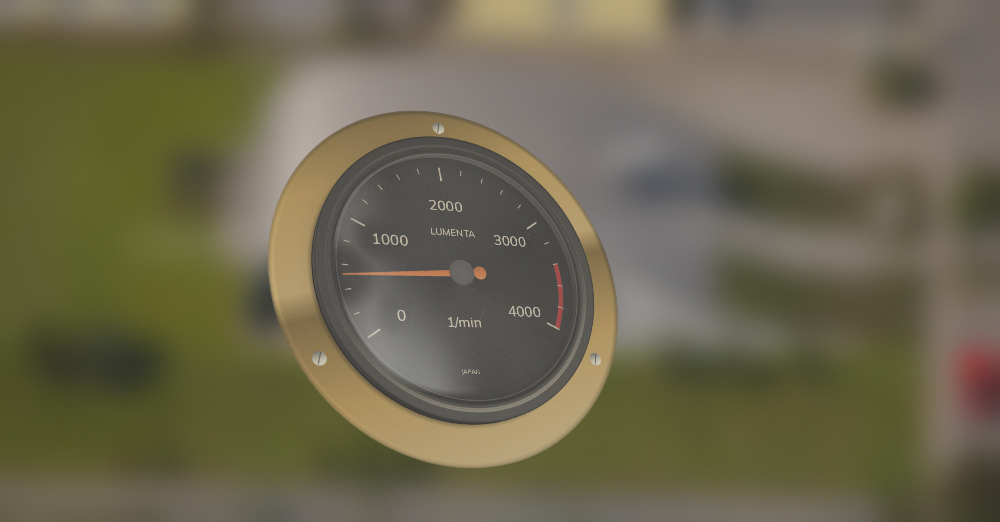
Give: **500** rpm
